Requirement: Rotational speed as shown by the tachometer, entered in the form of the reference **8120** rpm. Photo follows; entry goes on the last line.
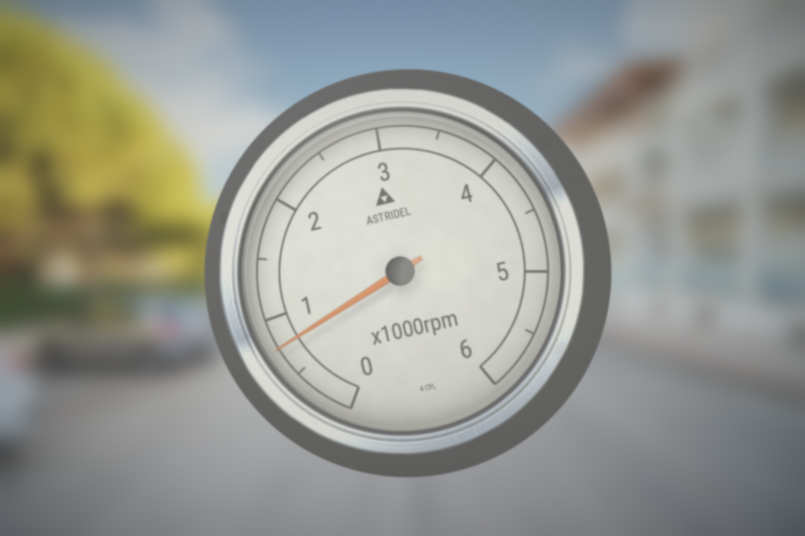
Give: **750** rpm
